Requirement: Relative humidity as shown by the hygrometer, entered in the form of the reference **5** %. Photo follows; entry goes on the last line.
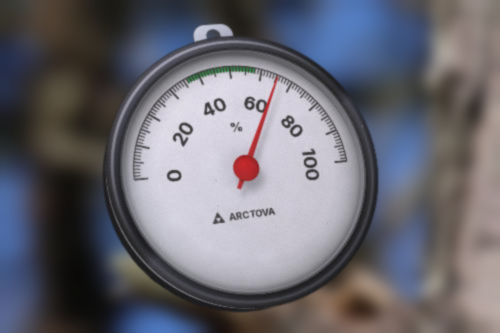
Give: **65** %
